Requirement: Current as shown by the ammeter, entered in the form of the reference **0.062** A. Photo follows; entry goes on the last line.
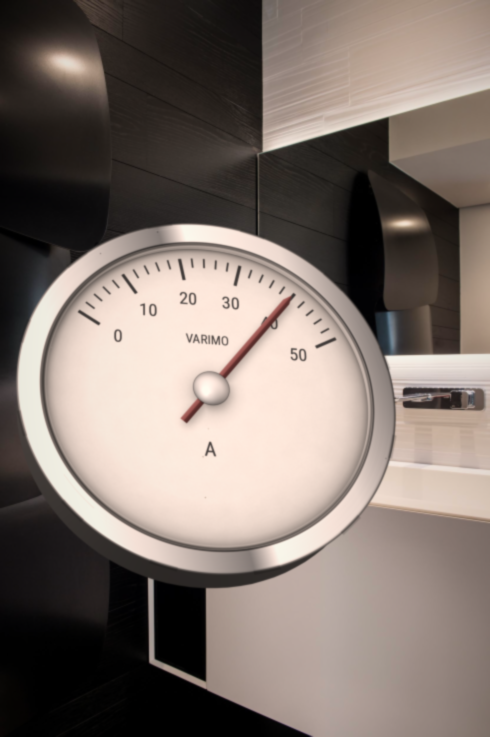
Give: **40** A
